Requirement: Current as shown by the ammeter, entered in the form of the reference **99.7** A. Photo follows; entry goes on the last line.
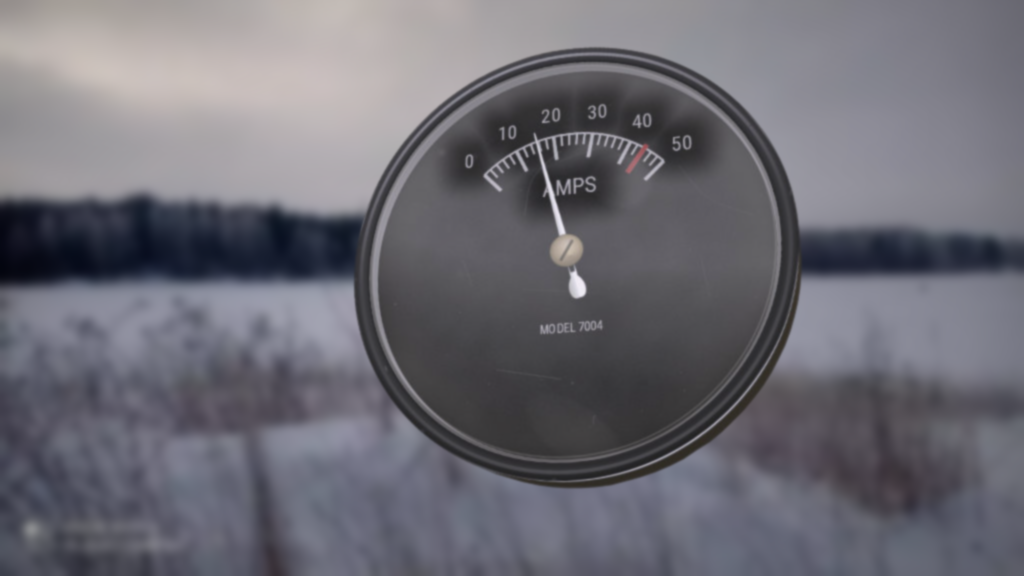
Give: **16** A
